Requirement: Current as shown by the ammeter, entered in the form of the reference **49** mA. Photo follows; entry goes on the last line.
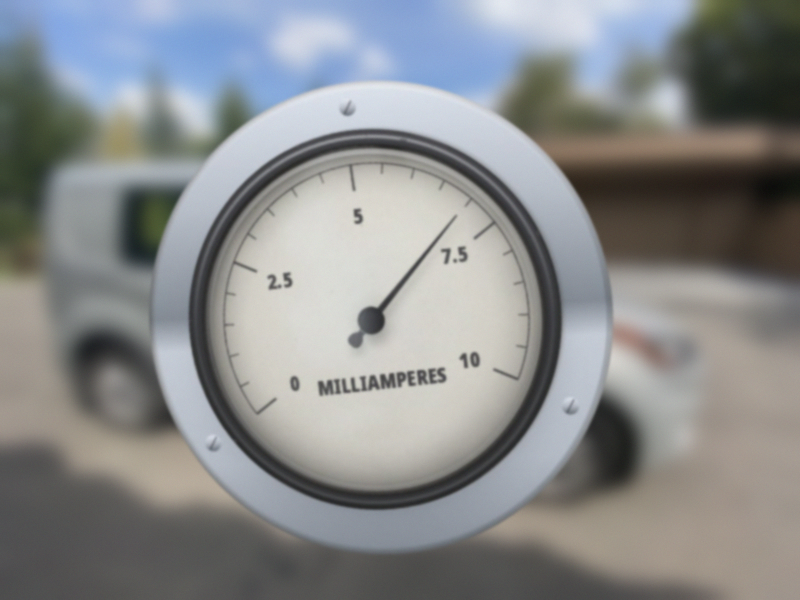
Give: **7** mA
